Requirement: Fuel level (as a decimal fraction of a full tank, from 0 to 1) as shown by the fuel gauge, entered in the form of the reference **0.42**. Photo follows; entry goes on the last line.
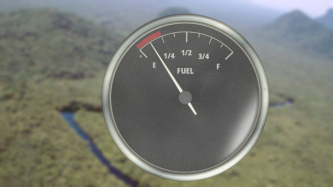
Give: **0.125**
